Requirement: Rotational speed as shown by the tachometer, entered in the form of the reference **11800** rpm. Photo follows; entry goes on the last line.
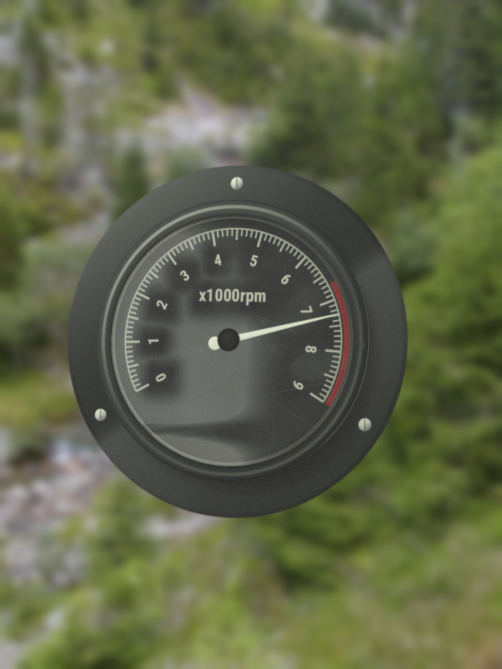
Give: **7300** rpm
